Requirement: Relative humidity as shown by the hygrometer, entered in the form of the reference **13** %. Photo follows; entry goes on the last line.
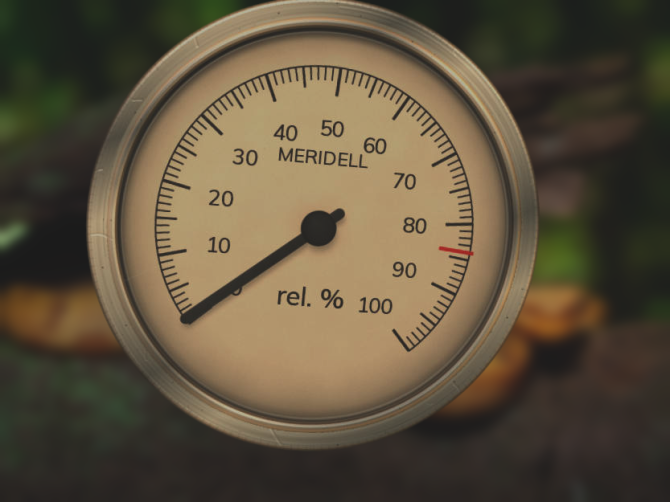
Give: **1** %
